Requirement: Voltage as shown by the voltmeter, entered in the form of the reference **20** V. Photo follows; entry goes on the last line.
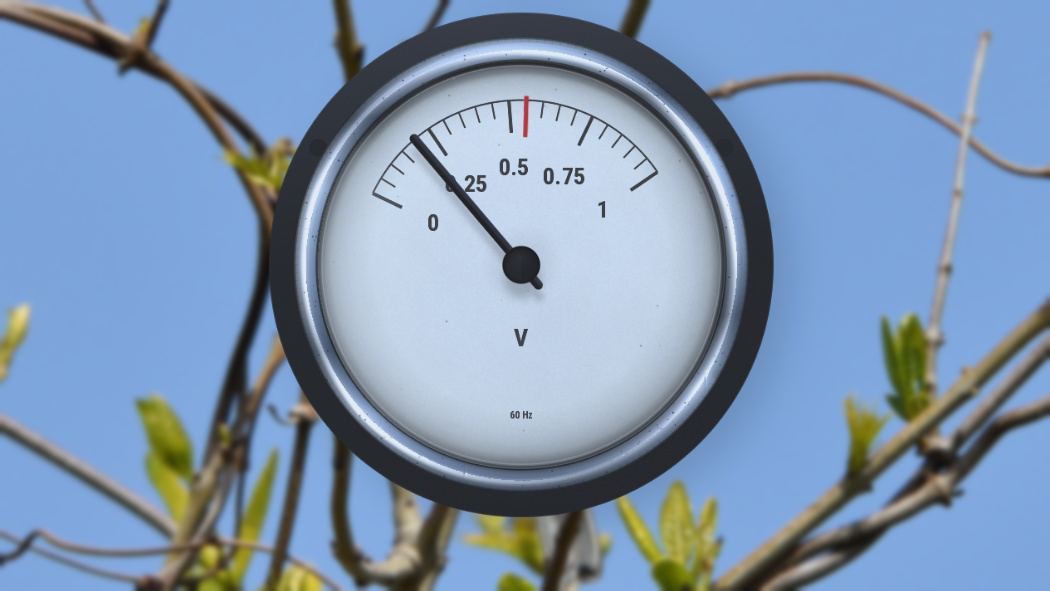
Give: **0.2** V
